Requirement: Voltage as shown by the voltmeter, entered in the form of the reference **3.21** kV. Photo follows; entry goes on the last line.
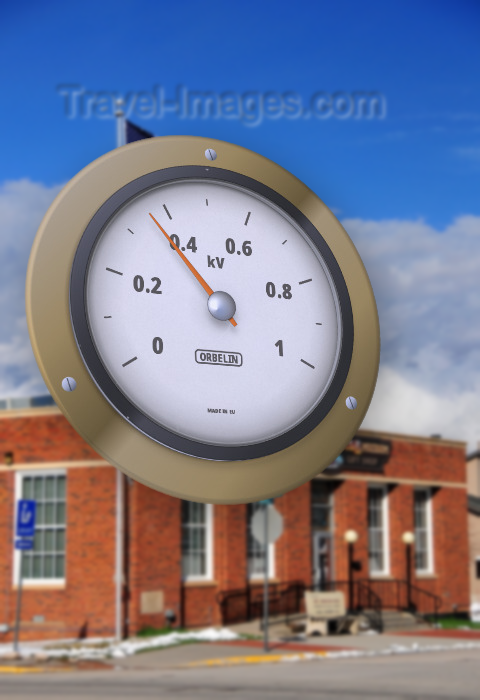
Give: **0.35** kV
